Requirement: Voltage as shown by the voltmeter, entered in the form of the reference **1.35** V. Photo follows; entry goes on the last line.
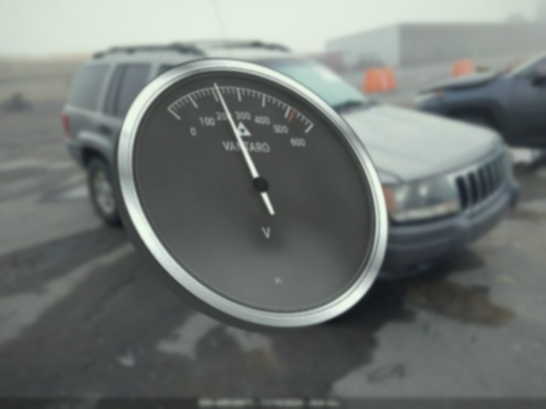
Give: **200** V
